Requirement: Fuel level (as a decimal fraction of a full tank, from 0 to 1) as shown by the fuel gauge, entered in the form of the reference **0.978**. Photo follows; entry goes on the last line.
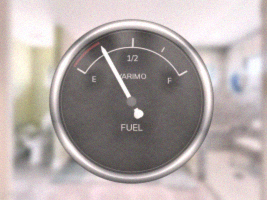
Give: **0.25**
